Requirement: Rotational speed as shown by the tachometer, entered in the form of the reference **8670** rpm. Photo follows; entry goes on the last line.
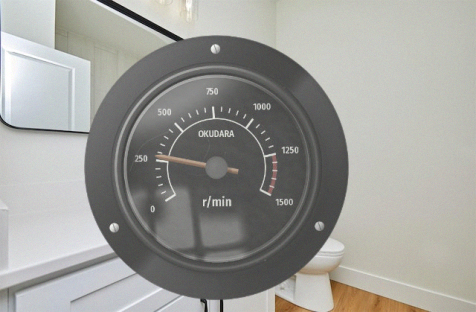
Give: **275** rpm
